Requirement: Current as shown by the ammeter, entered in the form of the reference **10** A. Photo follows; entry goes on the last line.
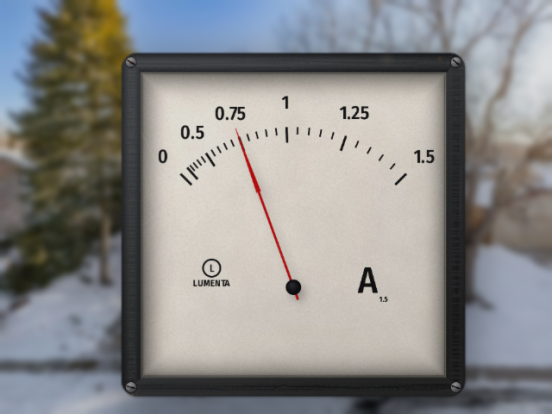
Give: **0.75** A
